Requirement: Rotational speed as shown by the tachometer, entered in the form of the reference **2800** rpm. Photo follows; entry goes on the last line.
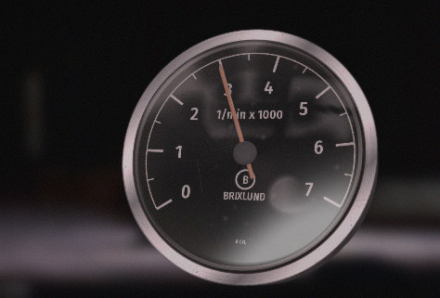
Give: **3000** rpm
